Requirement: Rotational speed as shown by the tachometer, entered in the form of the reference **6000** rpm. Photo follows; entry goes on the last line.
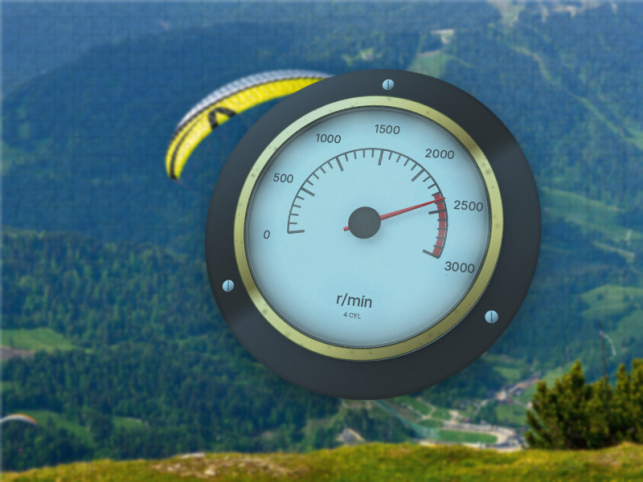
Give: **2400** rpm
